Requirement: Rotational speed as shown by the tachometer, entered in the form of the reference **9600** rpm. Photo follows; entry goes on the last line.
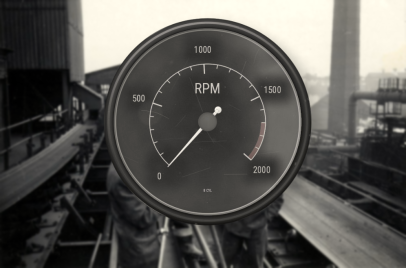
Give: **0** rpm
